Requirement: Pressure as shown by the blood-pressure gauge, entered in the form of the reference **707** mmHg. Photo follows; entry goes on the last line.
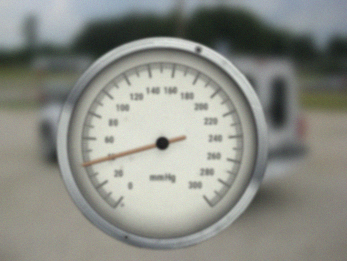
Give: **40** mmHg
